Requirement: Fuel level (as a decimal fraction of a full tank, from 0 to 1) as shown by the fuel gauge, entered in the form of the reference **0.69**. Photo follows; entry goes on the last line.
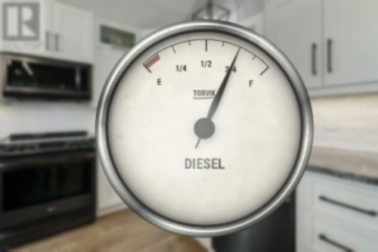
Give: **0.75**
